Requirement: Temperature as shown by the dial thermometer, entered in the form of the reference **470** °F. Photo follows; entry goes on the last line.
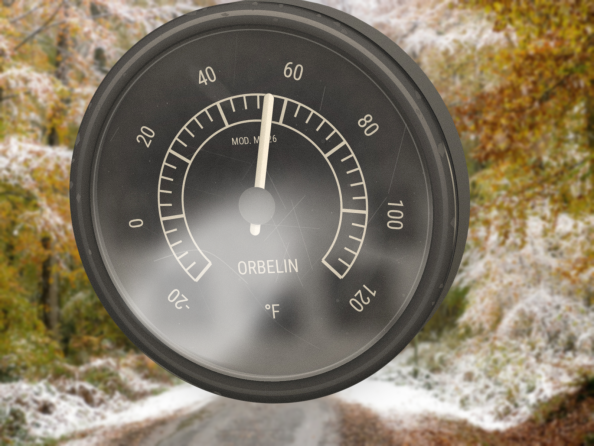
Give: **56** °F
